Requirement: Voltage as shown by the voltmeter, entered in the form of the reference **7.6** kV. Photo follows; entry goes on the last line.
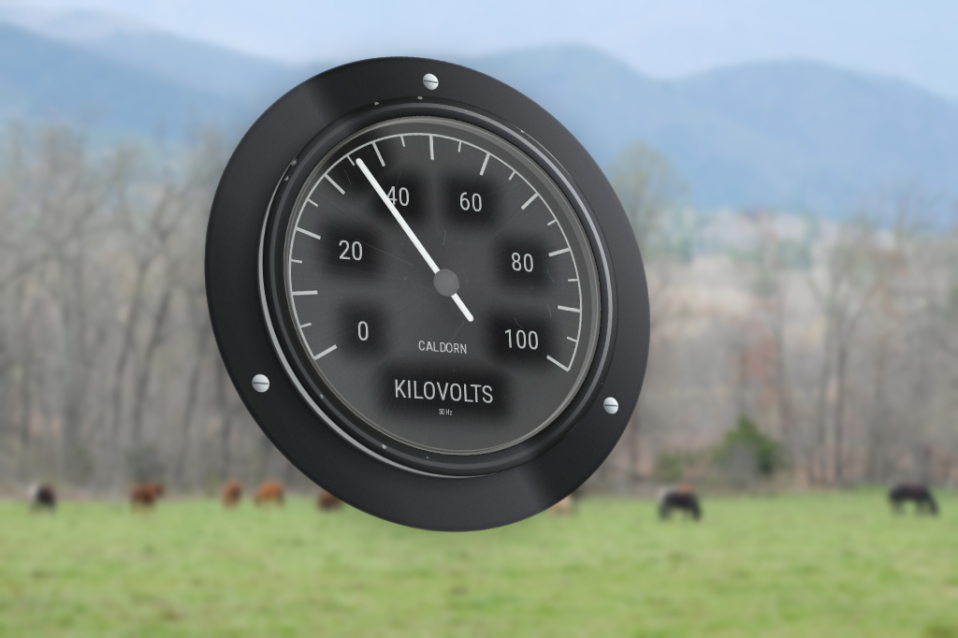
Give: **35** kV
